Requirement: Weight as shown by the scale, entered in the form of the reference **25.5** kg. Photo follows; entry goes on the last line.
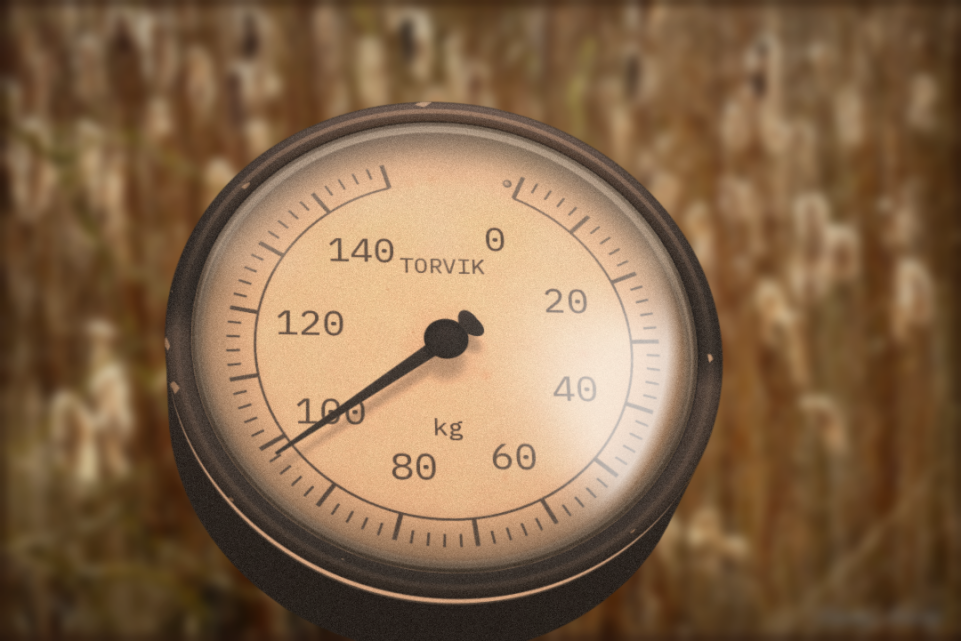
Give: **98** kg
